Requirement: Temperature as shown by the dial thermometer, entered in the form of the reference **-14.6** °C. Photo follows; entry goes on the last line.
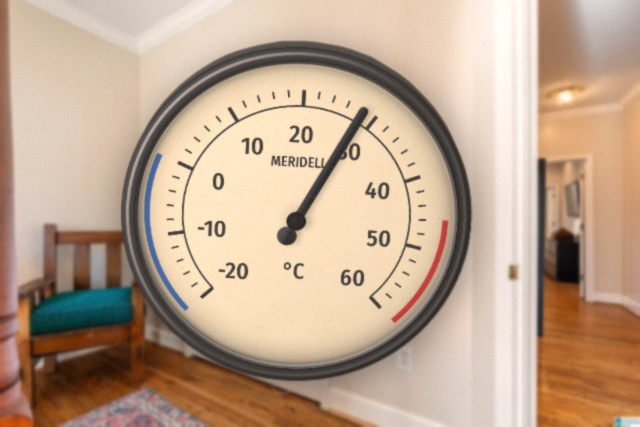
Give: **28** °C
